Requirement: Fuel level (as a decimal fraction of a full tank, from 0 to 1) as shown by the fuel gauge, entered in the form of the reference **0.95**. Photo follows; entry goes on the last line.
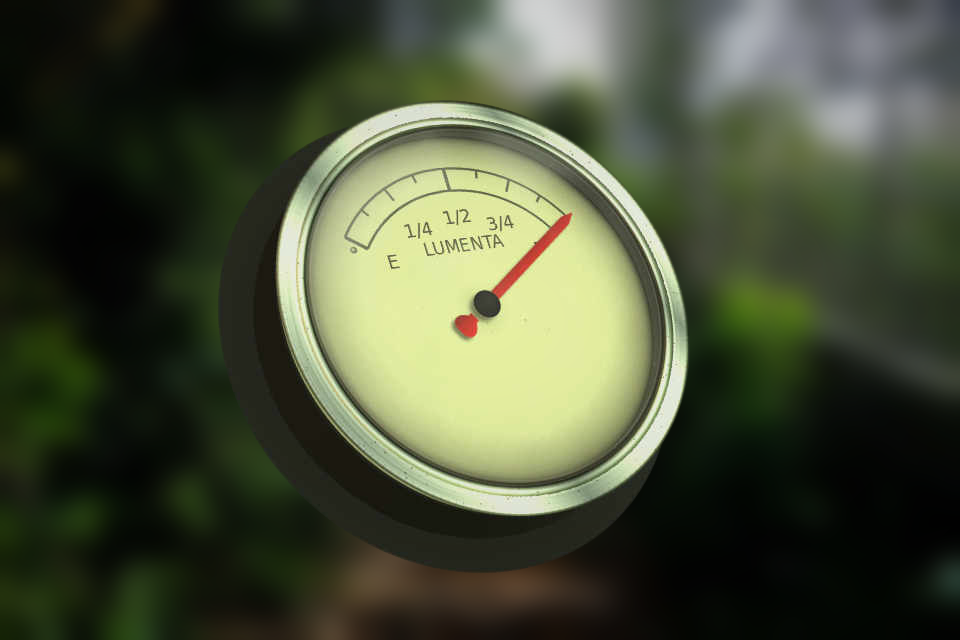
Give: **1**
